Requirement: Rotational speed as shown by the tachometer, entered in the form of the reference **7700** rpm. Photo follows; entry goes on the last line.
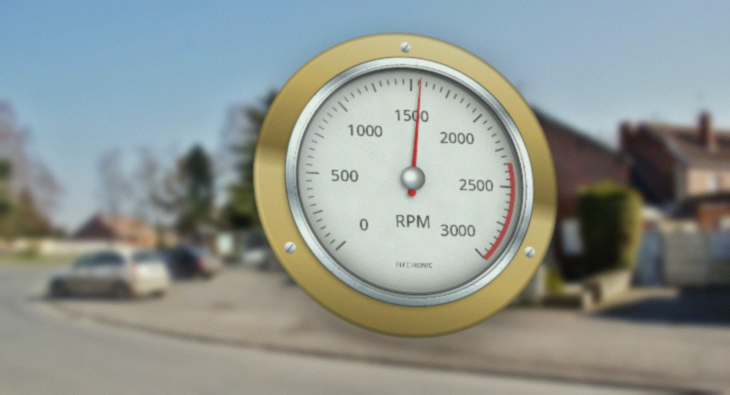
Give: **1550** rpm
